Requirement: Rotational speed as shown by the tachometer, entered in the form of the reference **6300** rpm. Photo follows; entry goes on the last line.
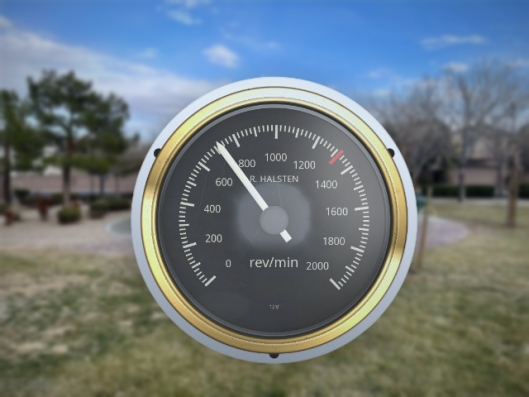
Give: **720** rpm
